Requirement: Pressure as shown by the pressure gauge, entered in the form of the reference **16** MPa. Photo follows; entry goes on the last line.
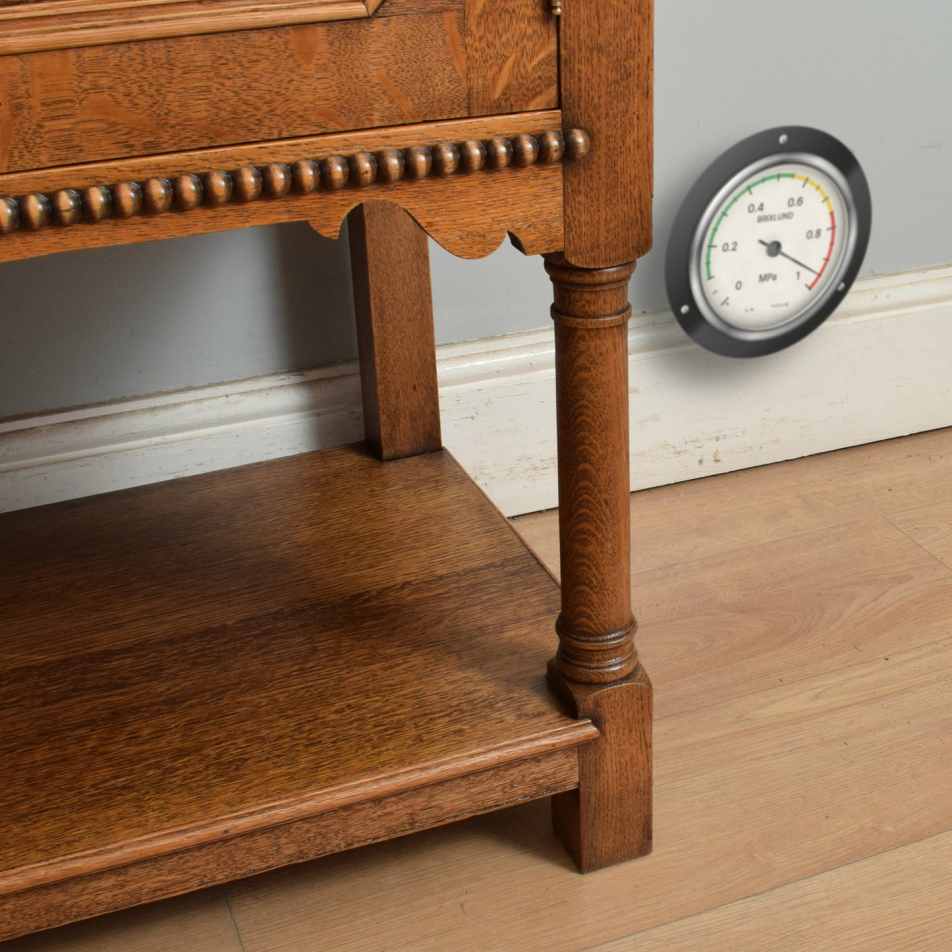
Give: **0.95** MPa
